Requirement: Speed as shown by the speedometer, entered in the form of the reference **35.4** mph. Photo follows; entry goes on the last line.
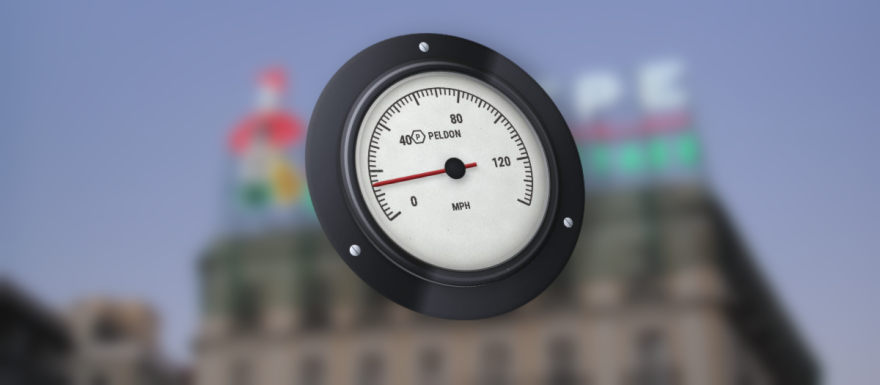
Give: **14** mph
